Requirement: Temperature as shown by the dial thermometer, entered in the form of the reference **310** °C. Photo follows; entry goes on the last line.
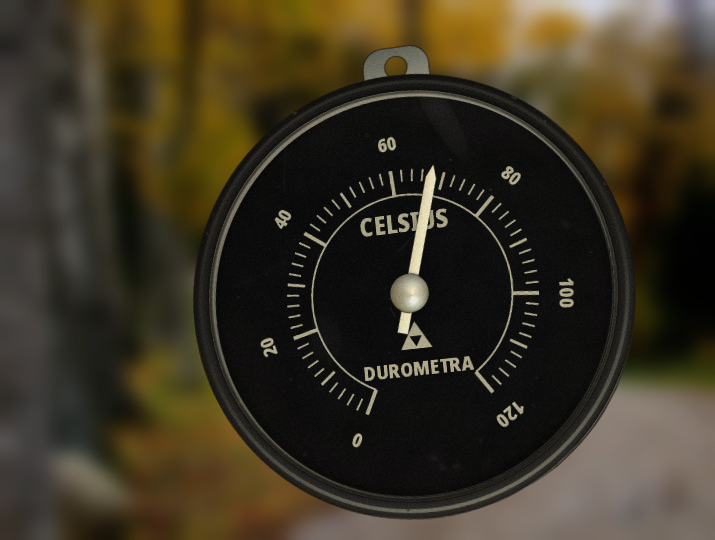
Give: **68** °C
